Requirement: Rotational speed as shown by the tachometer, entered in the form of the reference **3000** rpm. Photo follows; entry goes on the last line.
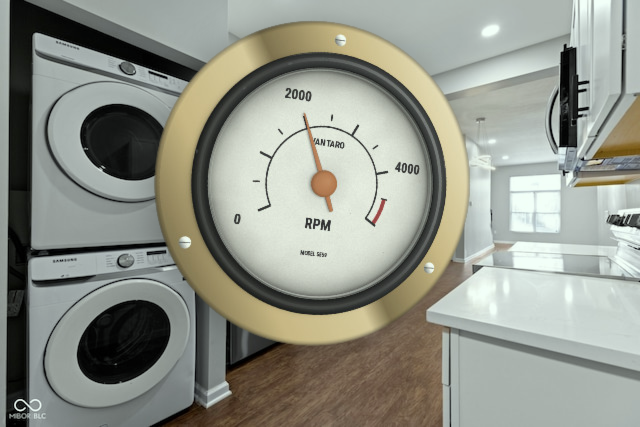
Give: **2000** rpm
